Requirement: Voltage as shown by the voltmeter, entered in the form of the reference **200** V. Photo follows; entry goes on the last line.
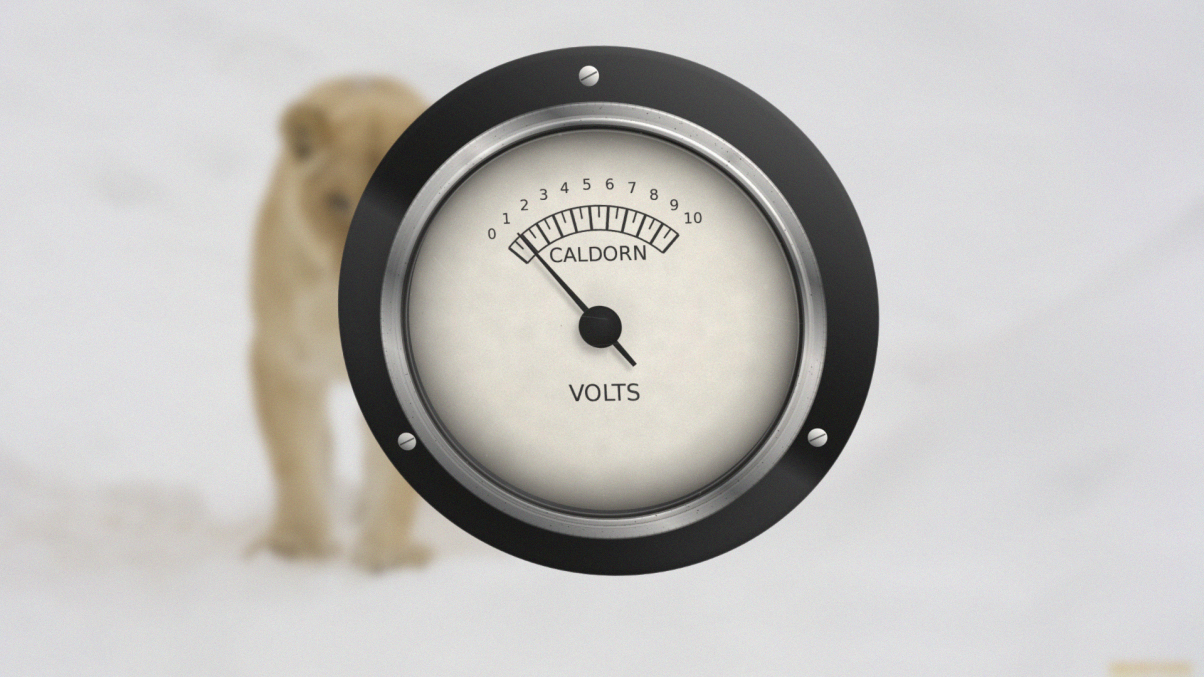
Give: **1** V
